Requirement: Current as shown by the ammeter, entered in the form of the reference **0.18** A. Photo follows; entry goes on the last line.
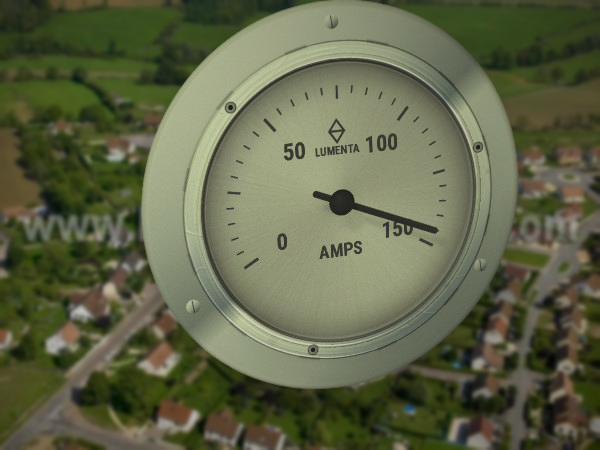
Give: **145** A
